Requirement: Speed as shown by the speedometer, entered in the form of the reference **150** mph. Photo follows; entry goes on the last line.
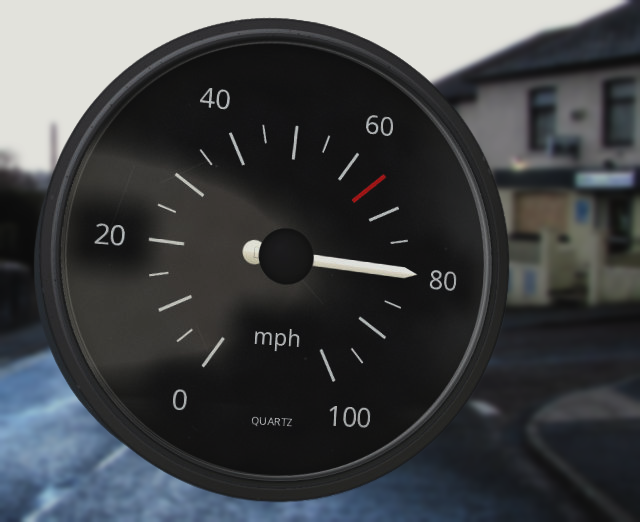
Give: **80** mph
